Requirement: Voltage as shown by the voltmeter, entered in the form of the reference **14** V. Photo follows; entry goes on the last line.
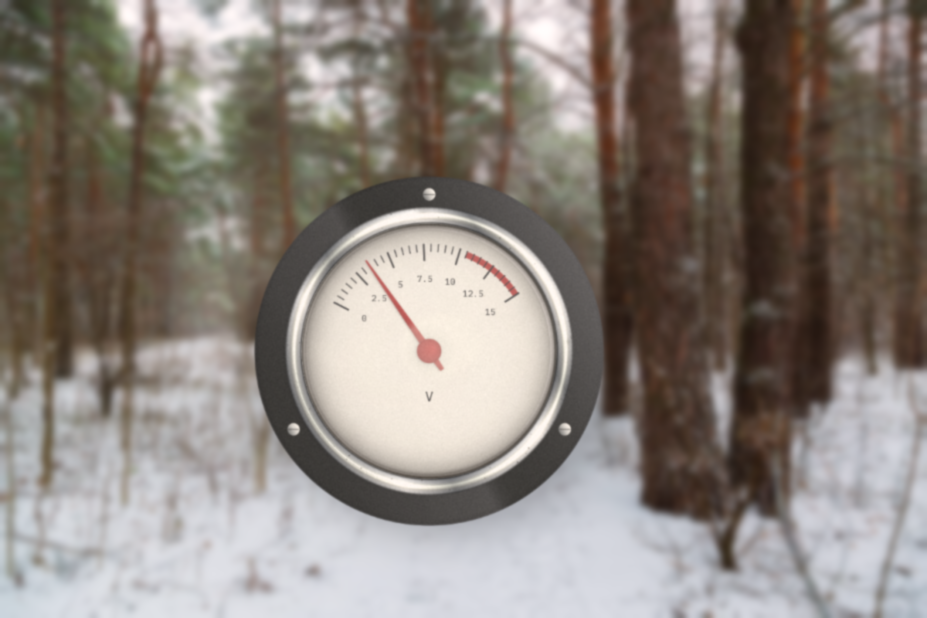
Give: **3.5** V
